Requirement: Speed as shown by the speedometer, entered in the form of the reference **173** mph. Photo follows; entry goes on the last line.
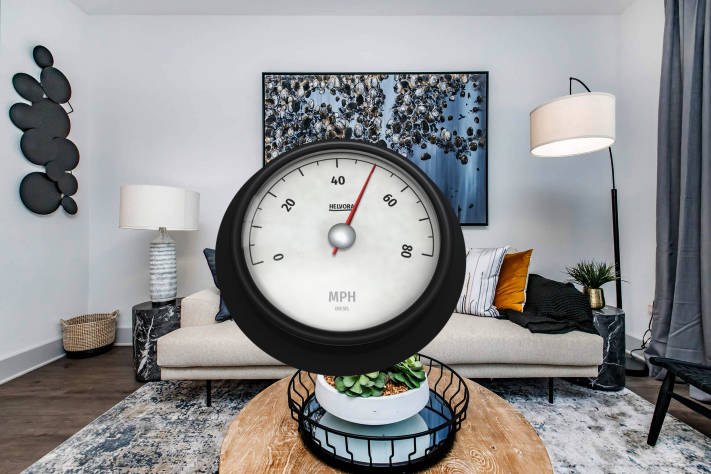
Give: **50** mph
